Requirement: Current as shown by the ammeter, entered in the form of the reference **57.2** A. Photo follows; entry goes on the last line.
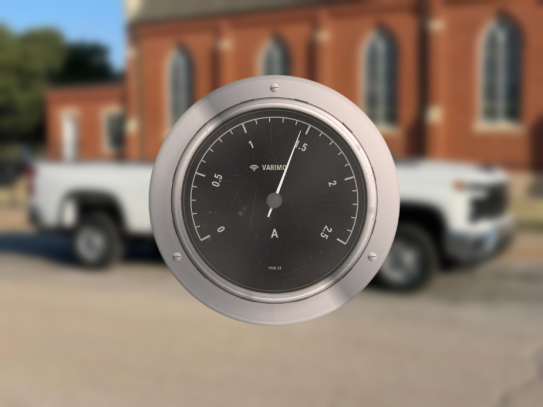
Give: **1.45** A
